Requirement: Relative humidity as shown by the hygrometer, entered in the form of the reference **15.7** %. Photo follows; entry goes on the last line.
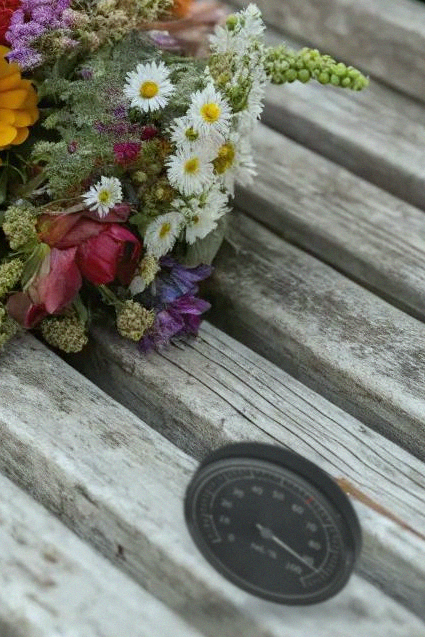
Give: **90** %
